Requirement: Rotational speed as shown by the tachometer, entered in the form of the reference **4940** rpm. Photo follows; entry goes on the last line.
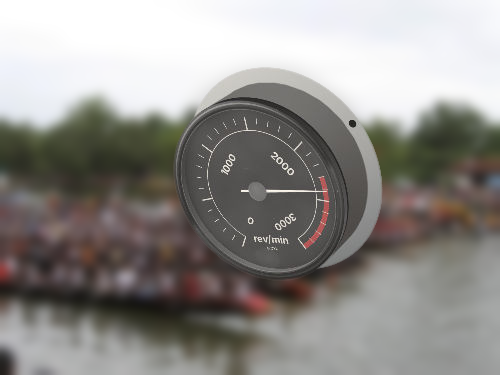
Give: **2400** rpm
